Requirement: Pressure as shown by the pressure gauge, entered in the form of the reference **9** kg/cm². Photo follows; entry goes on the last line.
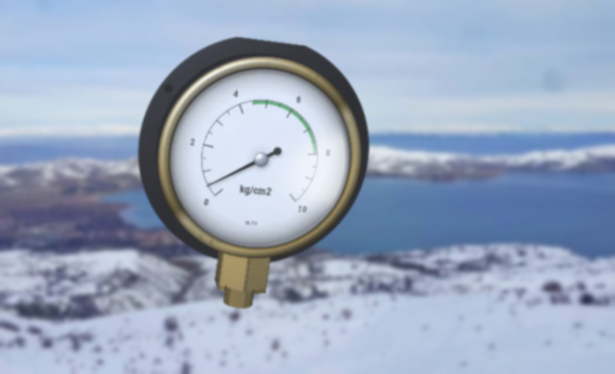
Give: **0.5** kg/cm²
